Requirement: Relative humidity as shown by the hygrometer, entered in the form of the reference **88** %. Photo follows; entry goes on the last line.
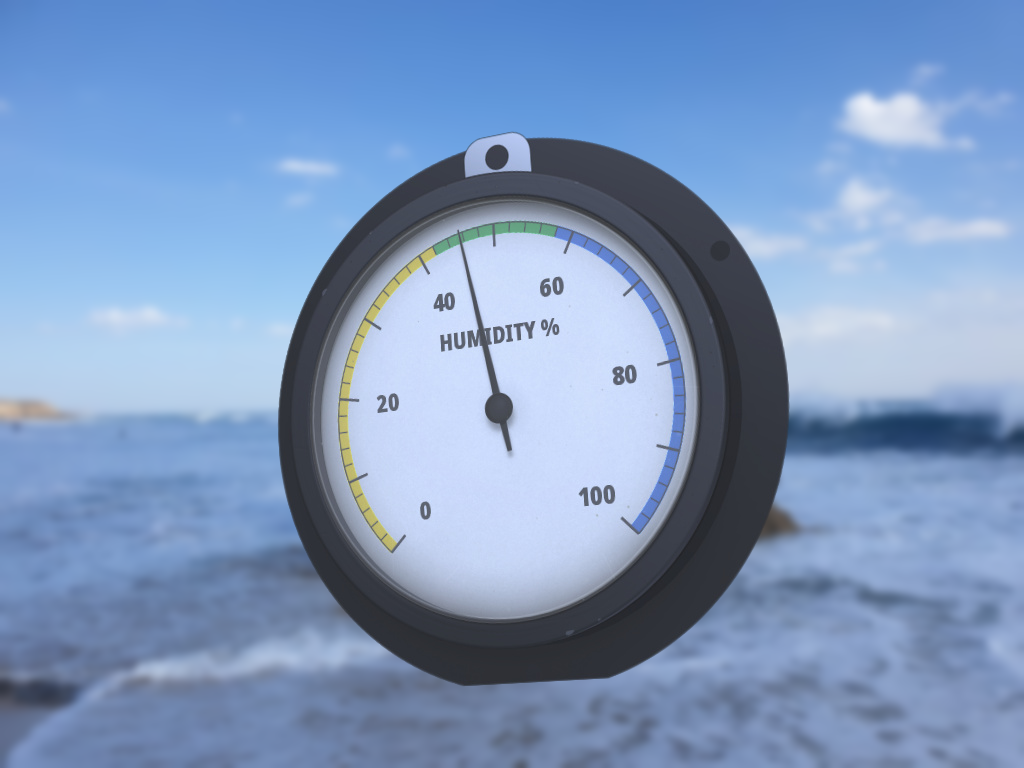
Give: **46** %
